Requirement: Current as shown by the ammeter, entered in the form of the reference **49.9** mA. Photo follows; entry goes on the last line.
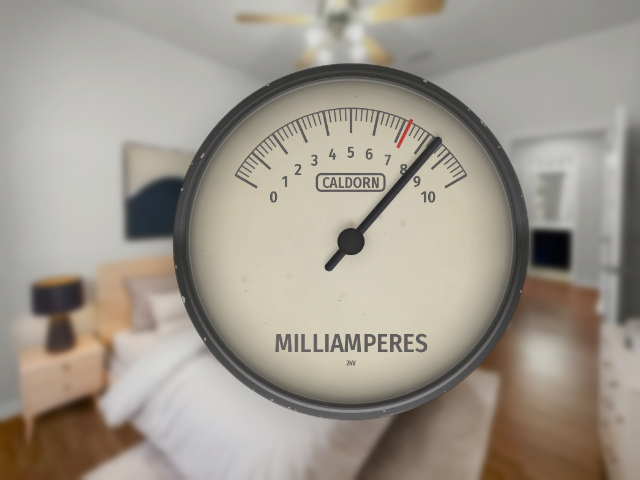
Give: **8.4** mA
